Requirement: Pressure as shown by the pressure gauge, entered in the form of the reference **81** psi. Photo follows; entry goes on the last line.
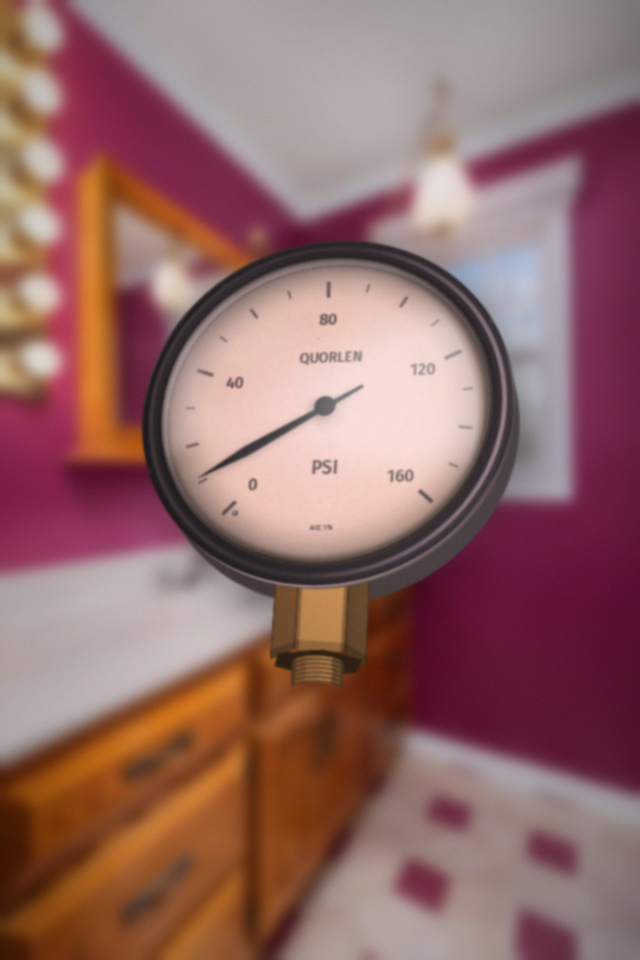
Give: **10** psi
